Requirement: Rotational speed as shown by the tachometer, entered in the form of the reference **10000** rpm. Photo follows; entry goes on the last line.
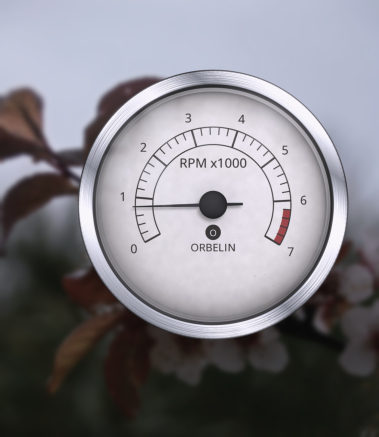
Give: **800** rpm
